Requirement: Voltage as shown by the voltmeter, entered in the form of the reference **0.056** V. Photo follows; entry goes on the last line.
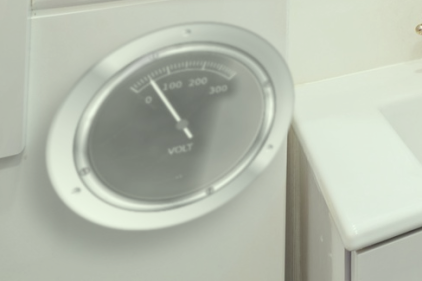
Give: **50** V
